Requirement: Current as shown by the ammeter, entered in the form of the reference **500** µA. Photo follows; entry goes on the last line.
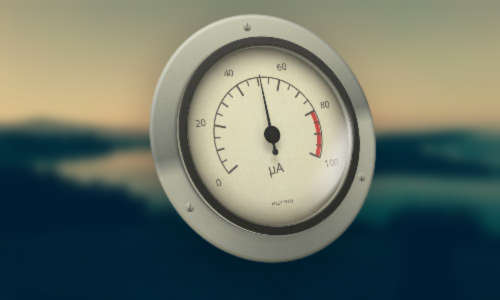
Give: **50** µA
